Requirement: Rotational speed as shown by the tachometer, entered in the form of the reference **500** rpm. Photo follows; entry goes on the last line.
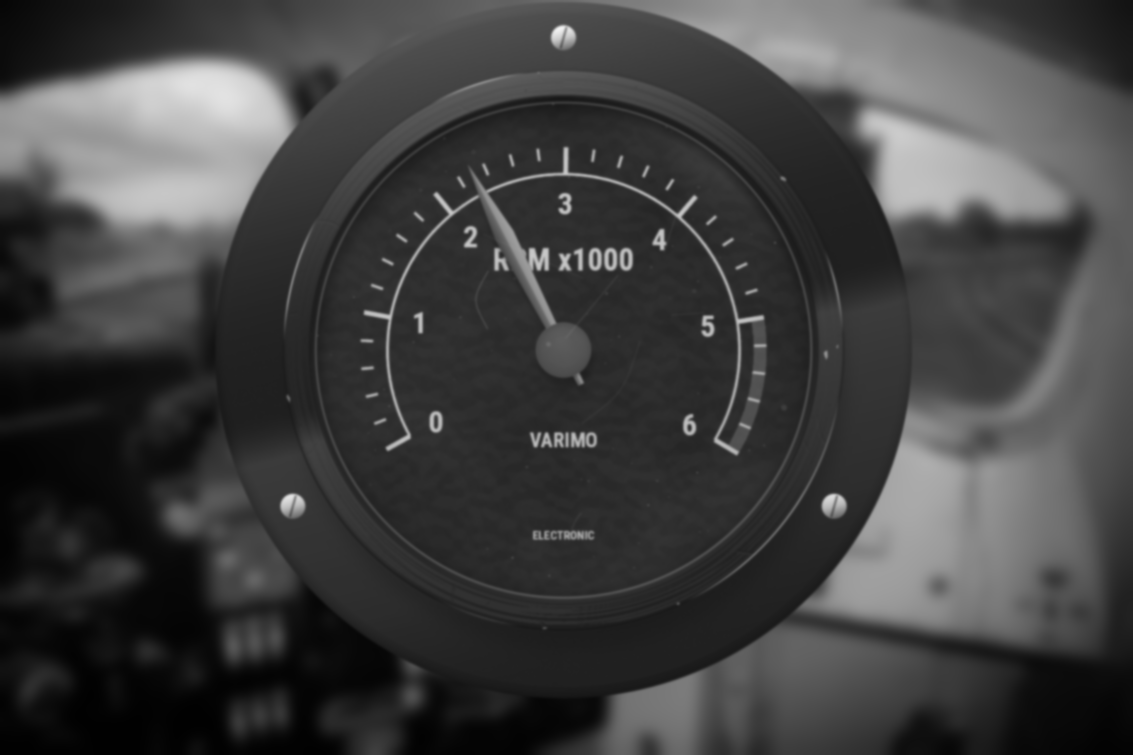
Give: **2300** rpm
